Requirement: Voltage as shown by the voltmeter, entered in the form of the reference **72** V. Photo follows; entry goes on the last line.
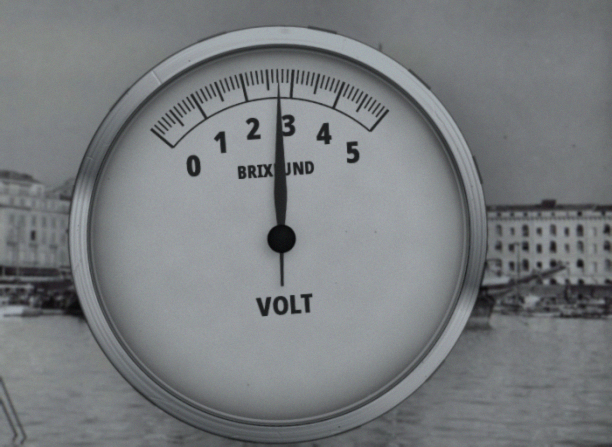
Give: **2.7** V
